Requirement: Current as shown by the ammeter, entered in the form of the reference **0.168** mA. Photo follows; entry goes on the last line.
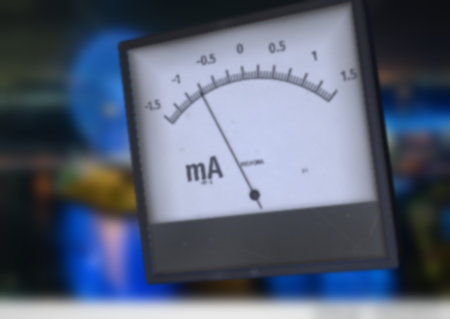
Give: **-0.75** mA
